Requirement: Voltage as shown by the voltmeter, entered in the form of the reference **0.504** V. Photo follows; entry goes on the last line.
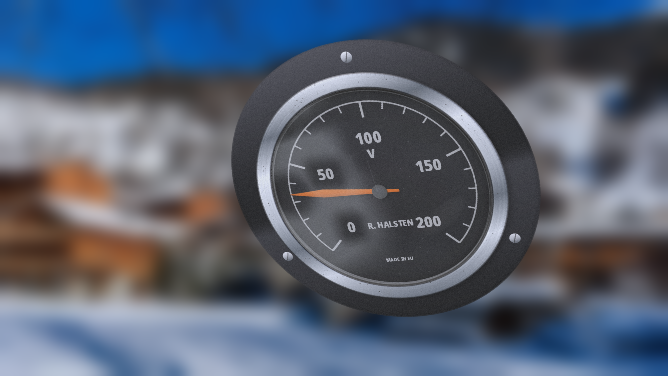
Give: **35** V
